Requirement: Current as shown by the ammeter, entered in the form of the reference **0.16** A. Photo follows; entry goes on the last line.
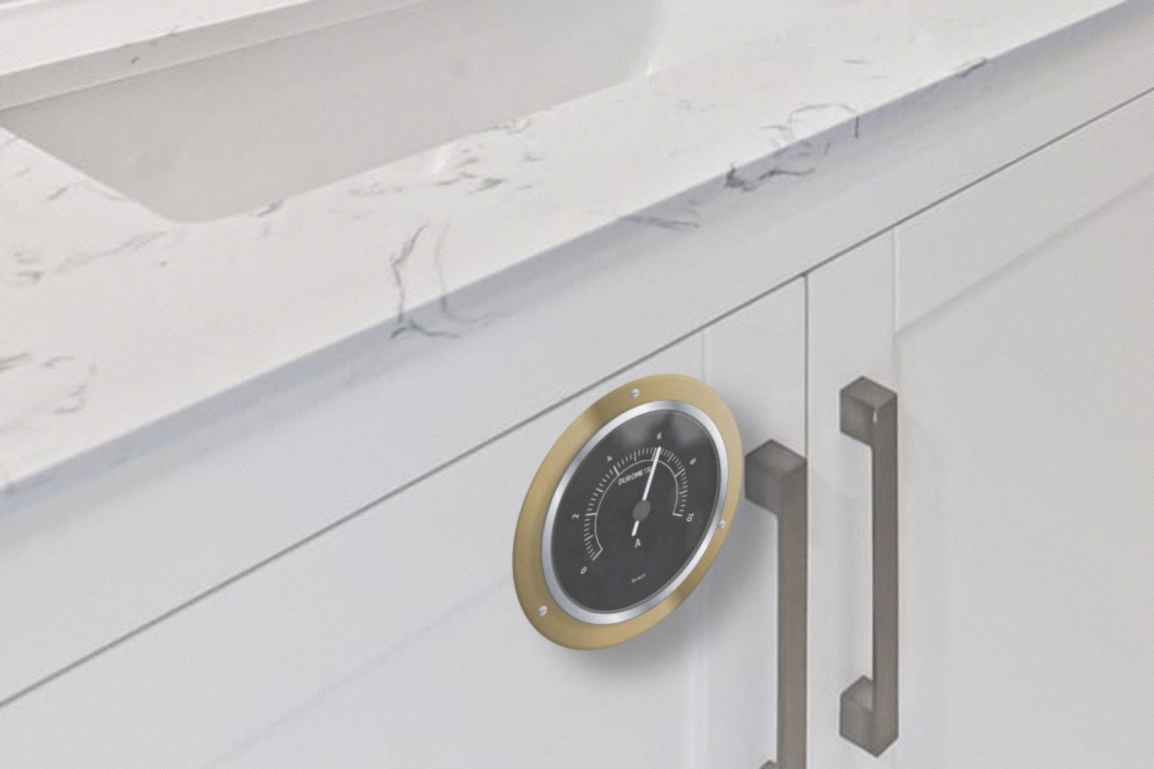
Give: **6** A
